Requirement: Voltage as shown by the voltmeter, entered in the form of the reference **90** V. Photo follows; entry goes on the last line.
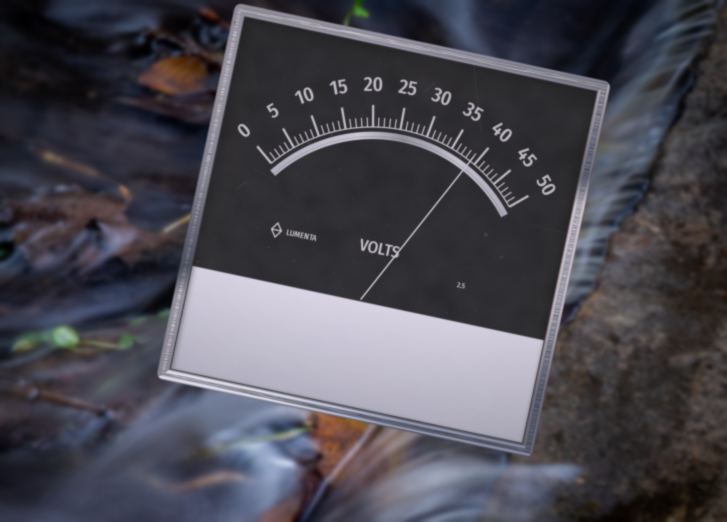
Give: **39** V
